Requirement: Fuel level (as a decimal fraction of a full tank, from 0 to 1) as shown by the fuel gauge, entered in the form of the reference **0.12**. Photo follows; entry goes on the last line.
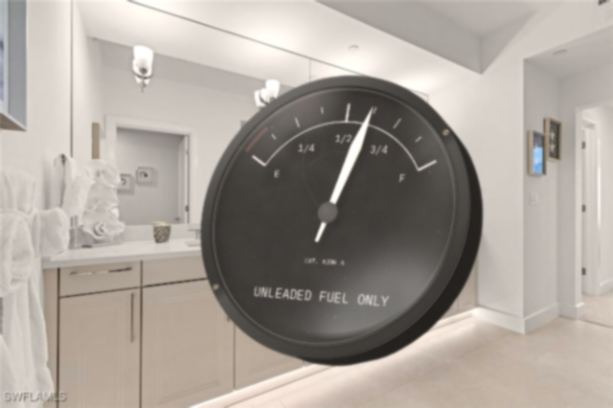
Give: **0.625**
